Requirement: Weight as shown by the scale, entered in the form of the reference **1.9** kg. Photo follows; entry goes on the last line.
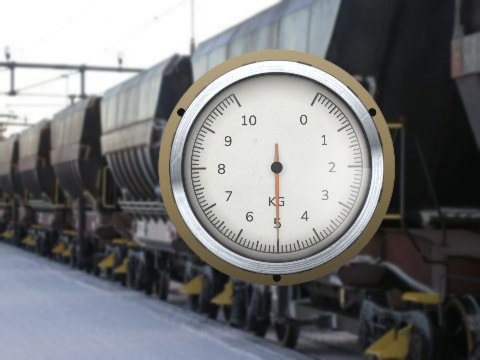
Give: **5** kg
